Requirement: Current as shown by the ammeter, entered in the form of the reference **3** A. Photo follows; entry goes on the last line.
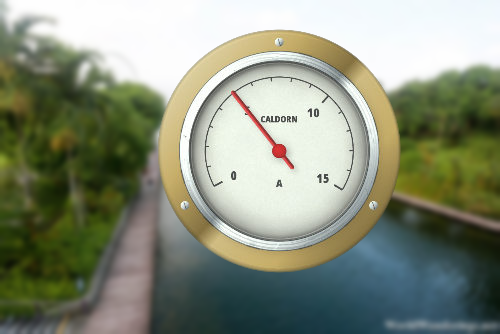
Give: **5** A
